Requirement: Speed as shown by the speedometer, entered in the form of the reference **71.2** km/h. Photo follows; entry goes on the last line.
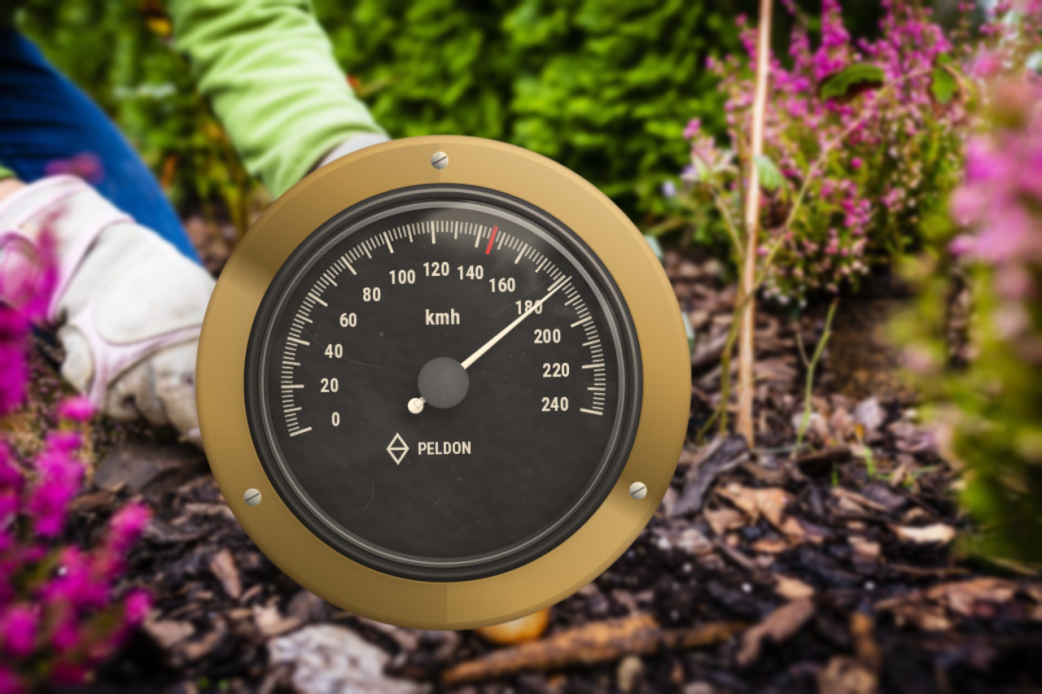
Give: **182** km/h
